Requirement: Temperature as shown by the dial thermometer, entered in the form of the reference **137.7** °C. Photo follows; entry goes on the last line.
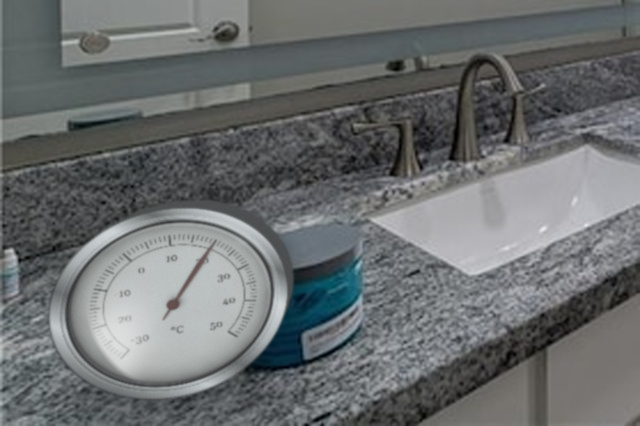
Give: **20** °C
